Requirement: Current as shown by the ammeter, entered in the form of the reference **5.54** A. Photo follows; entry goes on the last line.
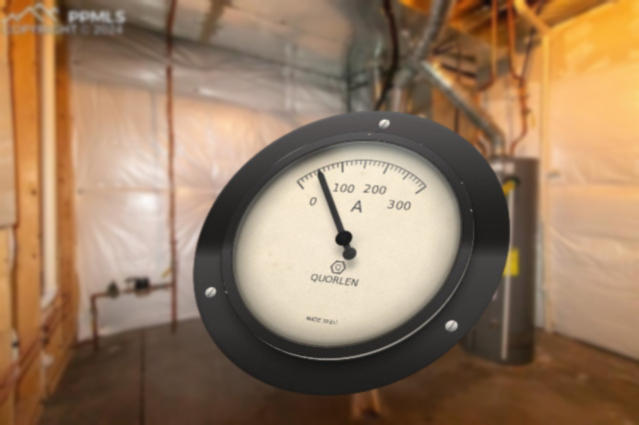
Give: **50** A
